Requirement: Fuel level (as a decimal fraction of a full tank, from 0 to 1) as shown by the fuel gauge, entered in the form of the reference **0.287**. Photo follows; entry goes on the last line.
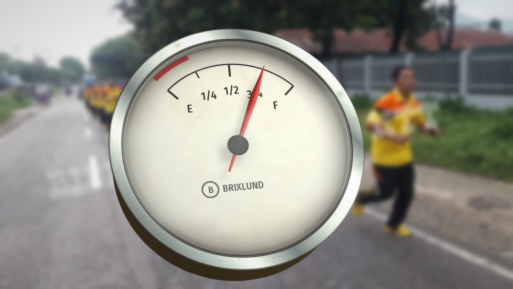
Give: **0.75**
